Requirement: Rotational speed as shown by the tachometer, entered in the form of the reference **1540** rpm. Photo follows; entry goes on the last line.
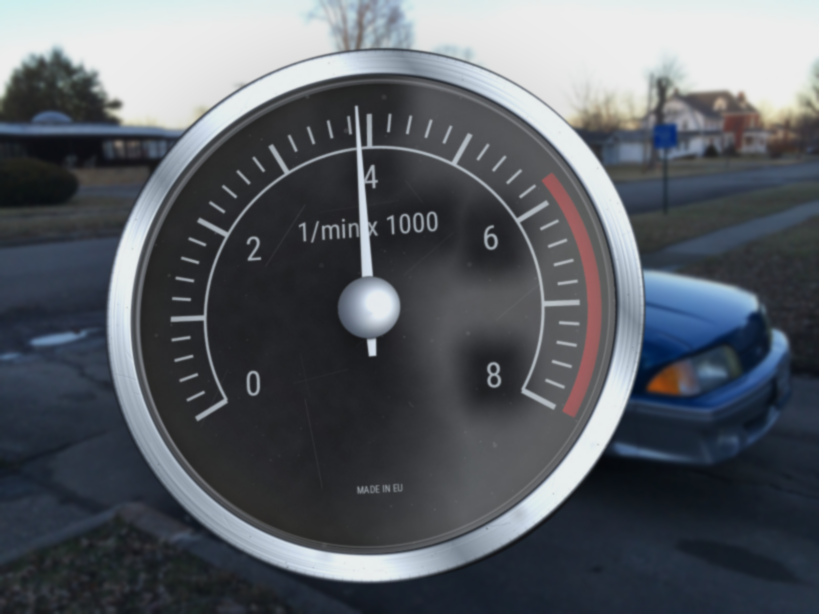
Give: **3900** rpm
